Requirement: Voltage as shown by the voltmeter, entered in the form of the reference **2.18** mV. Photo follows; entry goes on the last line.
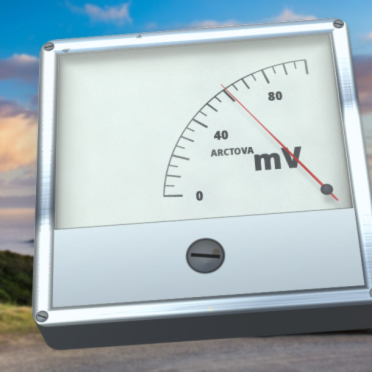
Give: **60** mV
